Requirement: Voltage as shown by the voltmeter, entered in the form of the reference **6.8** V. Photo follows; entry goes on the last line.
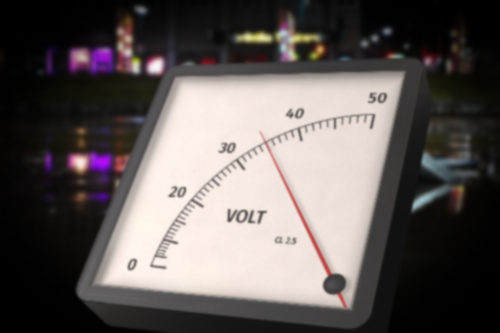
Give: **35** V
